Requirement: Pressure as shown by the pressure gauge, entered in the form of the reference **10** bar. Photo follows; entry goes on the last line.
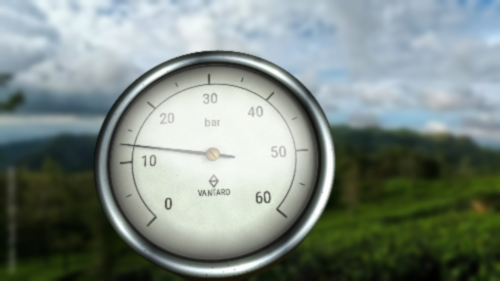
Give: **12.5** bar
